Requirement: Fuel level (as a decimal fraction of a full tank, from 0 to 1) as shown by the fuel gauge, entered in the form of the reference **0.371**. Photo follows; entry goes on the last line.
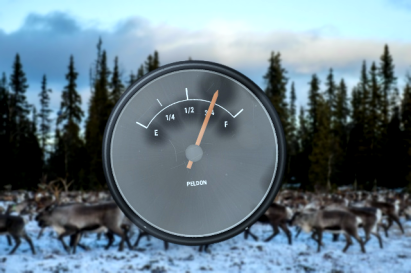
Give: **0.75**
